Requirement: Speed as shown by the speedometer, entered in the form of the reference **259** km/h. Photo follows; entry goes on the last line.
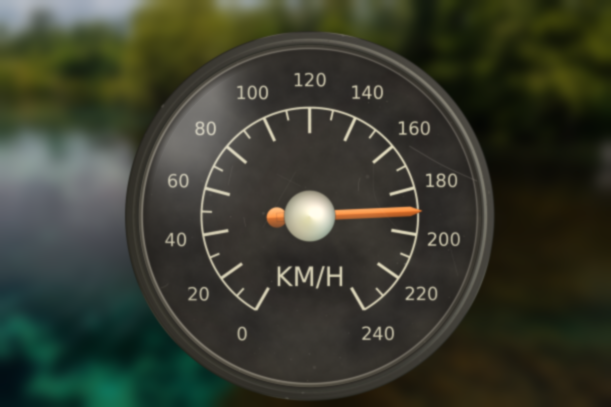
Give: **190** km/h
